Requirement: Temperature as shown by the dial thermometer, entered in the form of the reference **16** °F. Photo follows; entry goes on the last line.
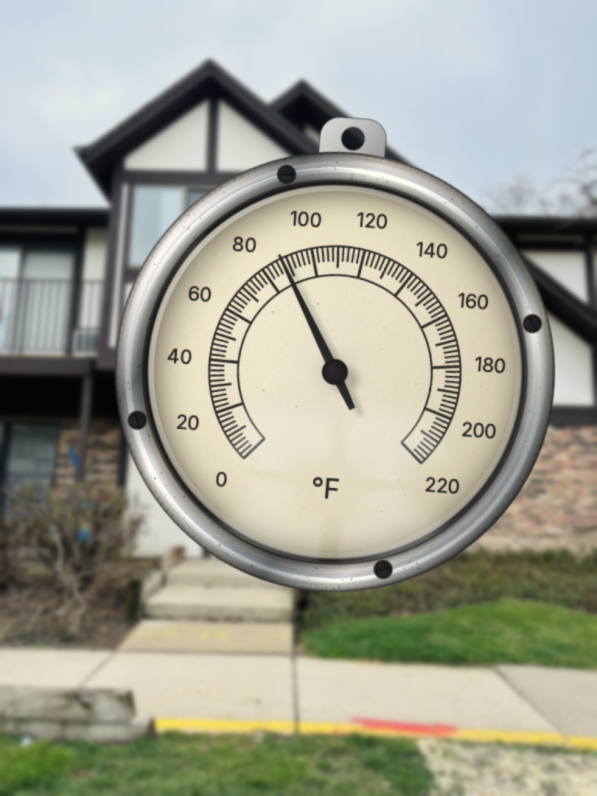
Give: **88** °F
